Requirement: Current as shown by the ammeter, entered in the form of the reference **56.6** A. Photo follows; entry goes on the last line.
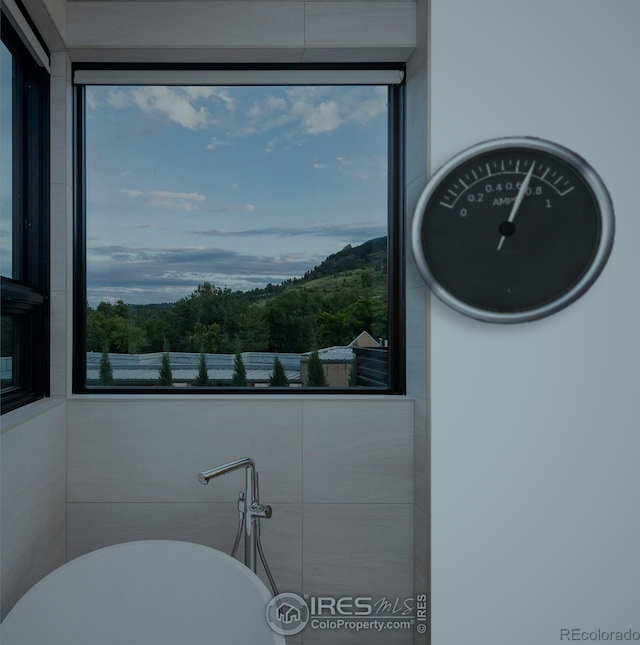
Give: **0.7** A
